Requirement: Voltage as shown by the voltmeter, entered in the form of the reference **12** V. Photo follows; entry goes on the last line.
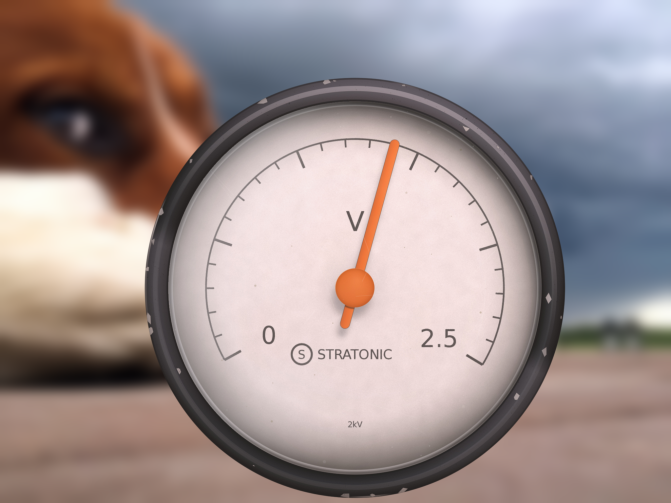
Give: **1.4** V
